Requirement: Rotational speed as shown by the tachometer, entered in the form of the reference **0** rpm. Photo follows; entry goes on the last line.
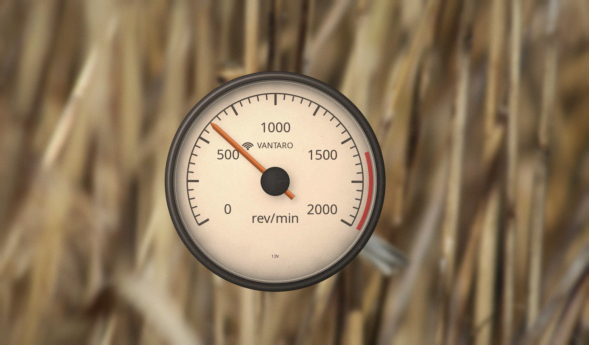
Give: **600** rpm
